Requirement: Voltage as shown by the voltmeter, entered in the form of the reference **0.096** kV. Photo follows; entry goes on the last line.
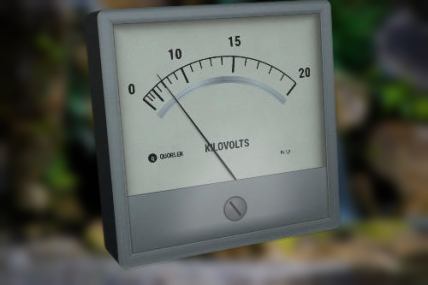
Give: **7** kV
